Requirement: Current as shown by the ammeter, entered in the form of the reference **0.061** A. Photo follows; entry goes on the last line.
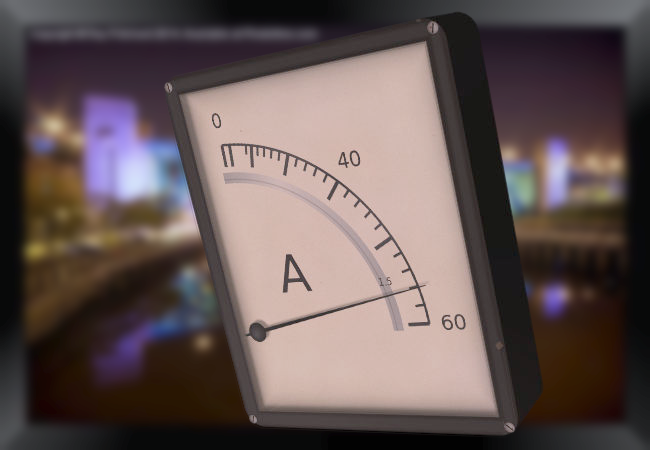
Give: **56** A
